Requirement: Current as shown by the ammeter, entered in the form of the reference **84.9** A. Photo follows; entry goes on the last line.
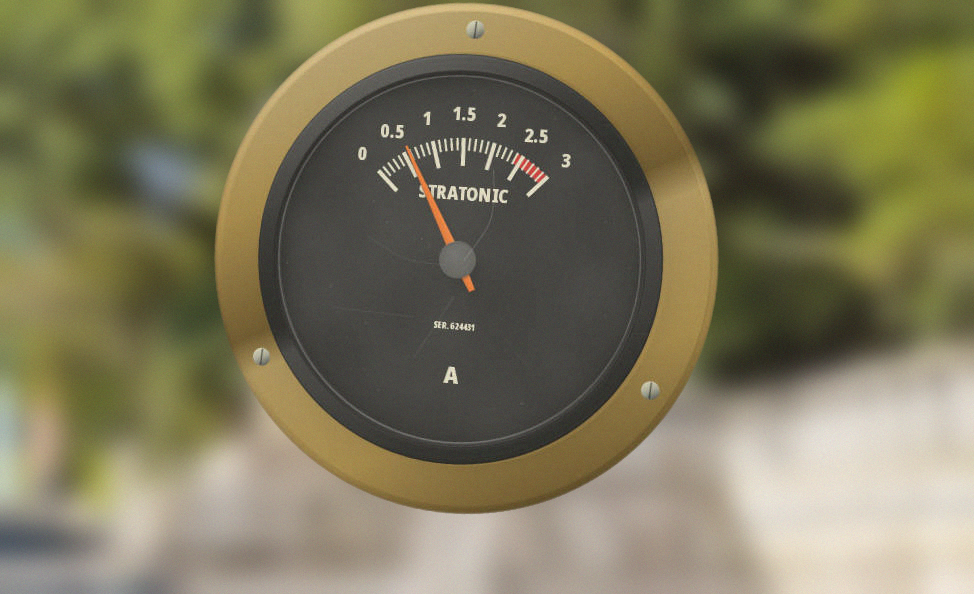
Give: **0.6** A
